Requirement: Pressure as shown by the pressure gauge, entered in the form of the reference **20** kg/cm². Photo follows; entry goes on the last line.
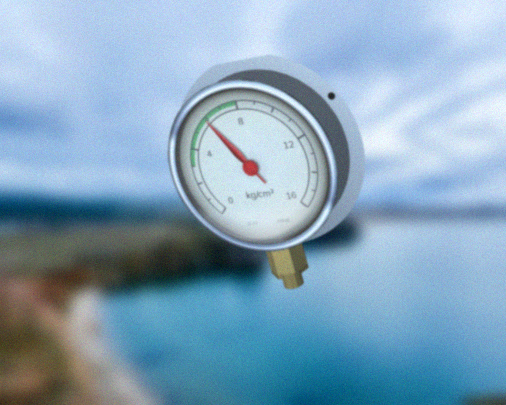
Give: **6** kg/cm²
